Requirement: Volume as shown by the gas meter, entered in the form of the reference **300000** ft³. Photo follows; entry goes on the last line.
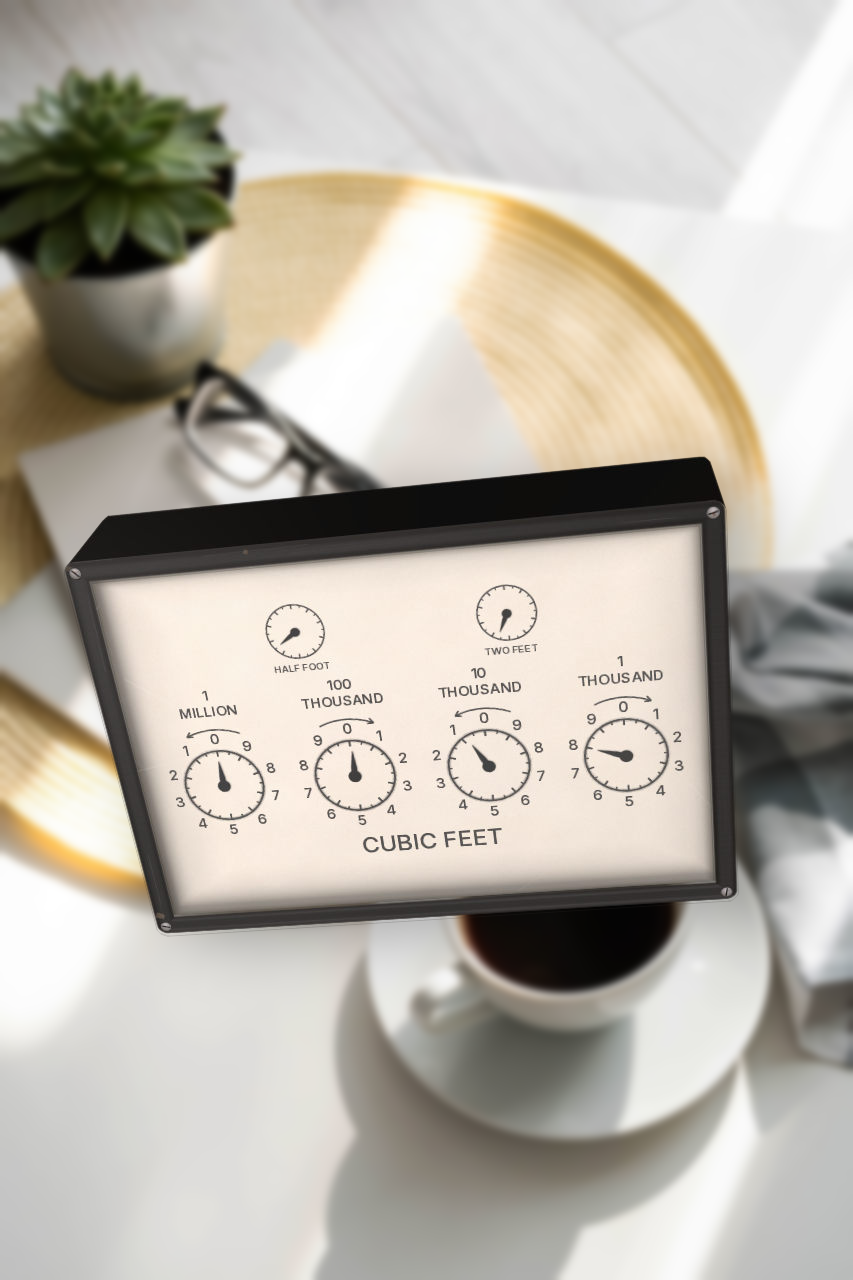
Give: **800** ft³
